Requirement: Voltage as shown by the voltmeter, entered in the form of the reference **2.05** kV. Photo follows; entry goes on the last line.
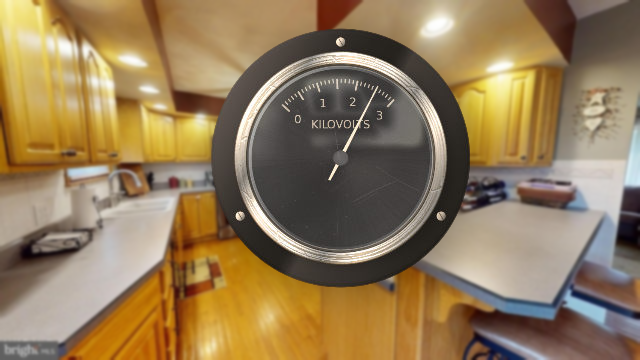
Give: **2.5** kV
